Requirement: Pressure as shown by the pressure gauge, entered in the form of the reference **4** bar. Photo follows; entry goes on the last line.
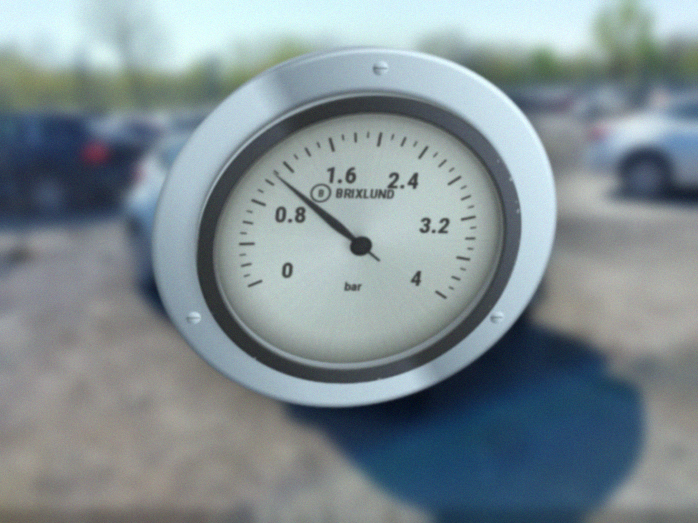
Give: **1.1** bar
